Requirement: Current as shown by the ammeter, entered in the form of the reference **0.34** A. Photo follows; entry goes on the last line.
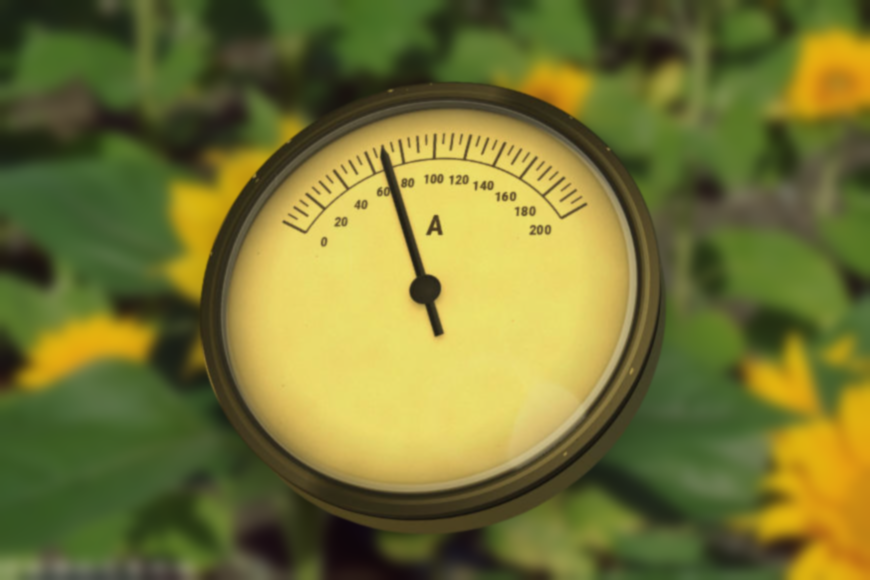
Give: **70** A
